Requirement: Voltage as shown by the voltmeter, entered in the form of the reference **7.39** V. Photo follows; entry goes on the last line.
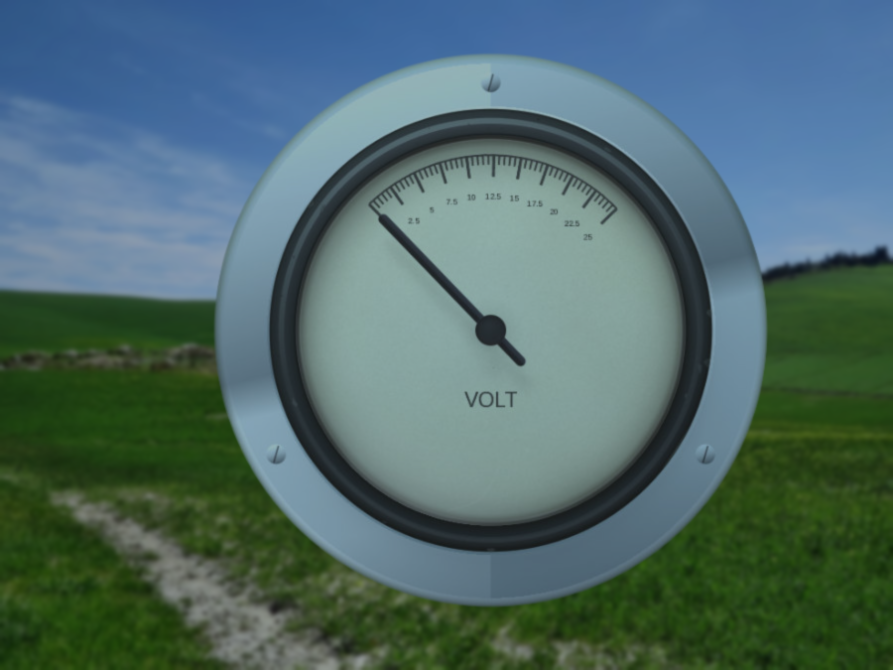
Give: **0** V
